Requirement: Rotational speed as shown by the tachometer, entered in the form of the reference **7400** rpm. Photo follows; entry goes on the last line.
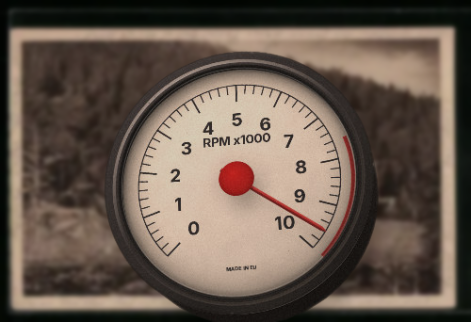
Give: **9600** rpm
